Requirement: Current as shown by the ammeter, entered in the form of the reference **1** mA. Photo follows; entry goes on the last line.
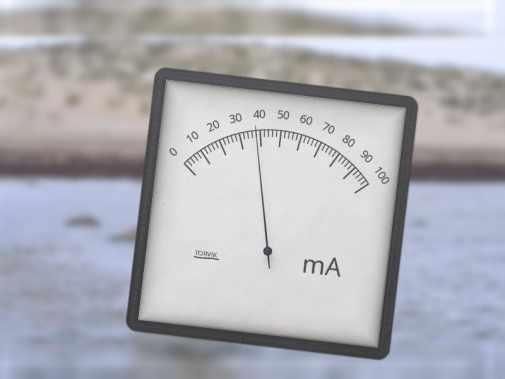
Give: **38** mA
